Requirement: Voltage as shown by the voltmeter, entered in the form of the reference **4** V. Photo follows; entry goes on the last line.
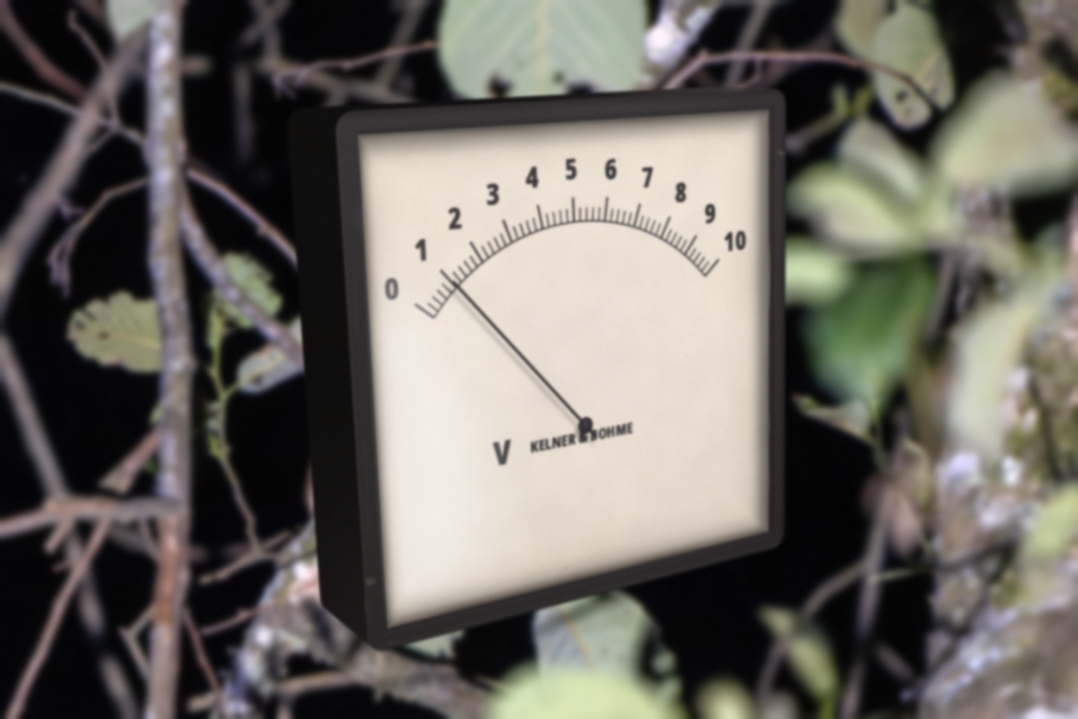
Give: **1** V
